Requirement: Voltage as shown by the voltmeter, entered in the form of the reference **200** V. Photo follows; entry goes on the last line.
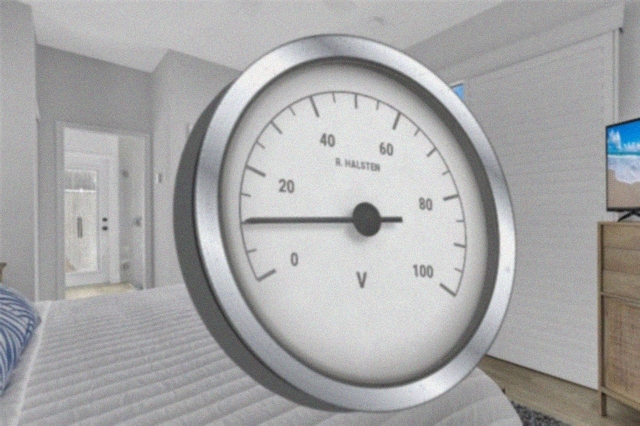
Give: **10** V
